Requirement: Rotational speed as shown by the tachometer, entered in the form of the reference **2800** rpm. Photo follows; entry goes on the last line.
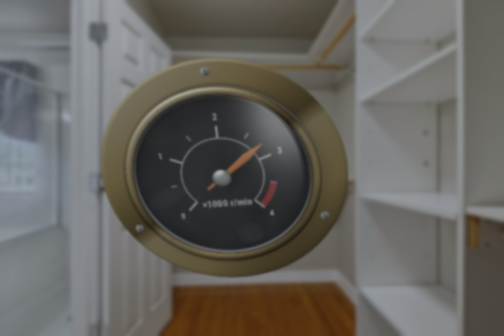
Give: **2750** rpm
